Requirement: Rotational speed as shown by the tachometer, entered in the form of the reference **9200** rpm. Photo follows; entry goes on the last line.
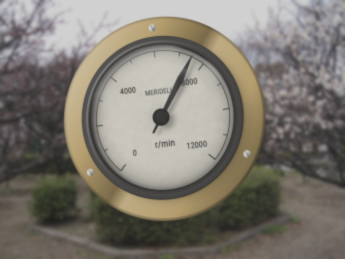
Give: **7500** rpm
